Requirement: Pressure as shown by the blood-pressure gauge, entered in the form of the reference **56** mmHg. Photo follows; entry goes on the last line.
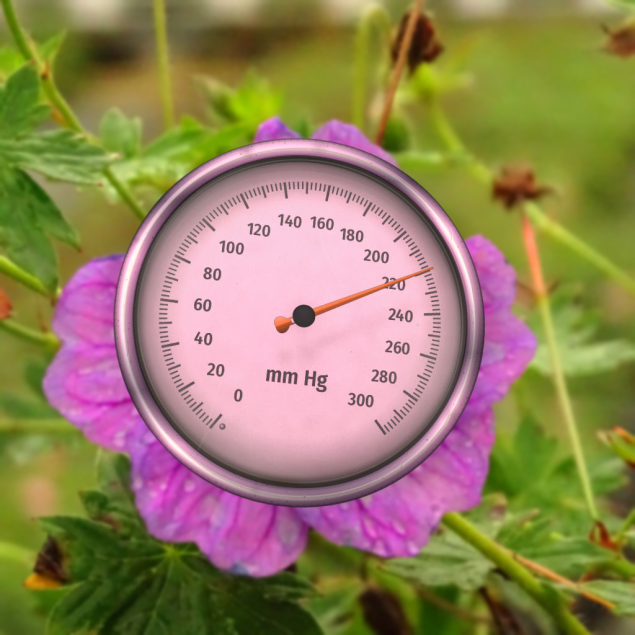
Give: **220** mmHg
